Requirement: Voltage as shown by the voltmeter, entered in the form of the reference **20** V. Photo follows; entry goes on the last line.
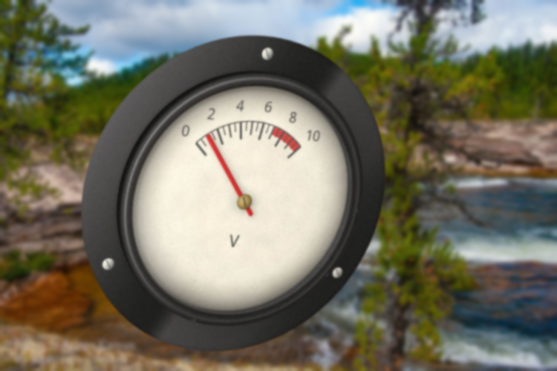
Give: **1** V
